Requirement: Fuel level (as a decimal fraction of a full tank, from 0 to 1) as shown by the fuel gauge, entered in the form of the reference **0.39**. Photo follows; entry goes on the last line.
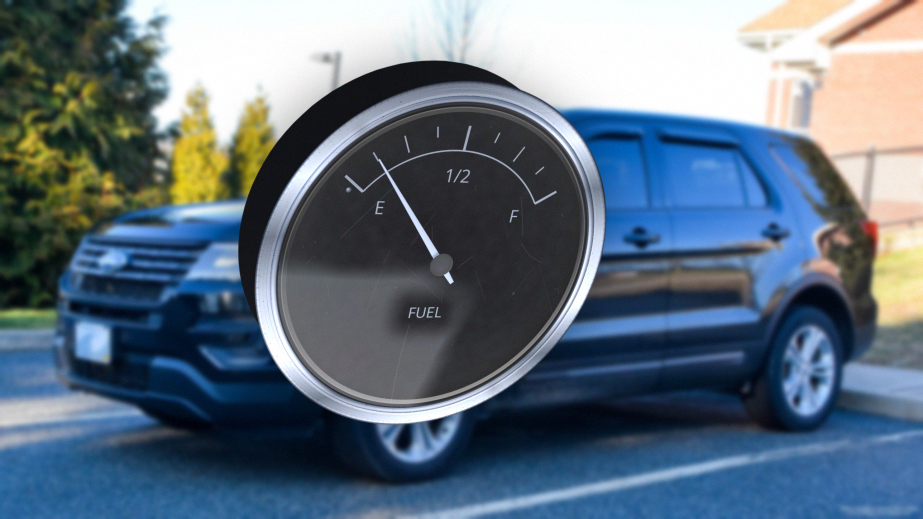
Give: **0.125**
